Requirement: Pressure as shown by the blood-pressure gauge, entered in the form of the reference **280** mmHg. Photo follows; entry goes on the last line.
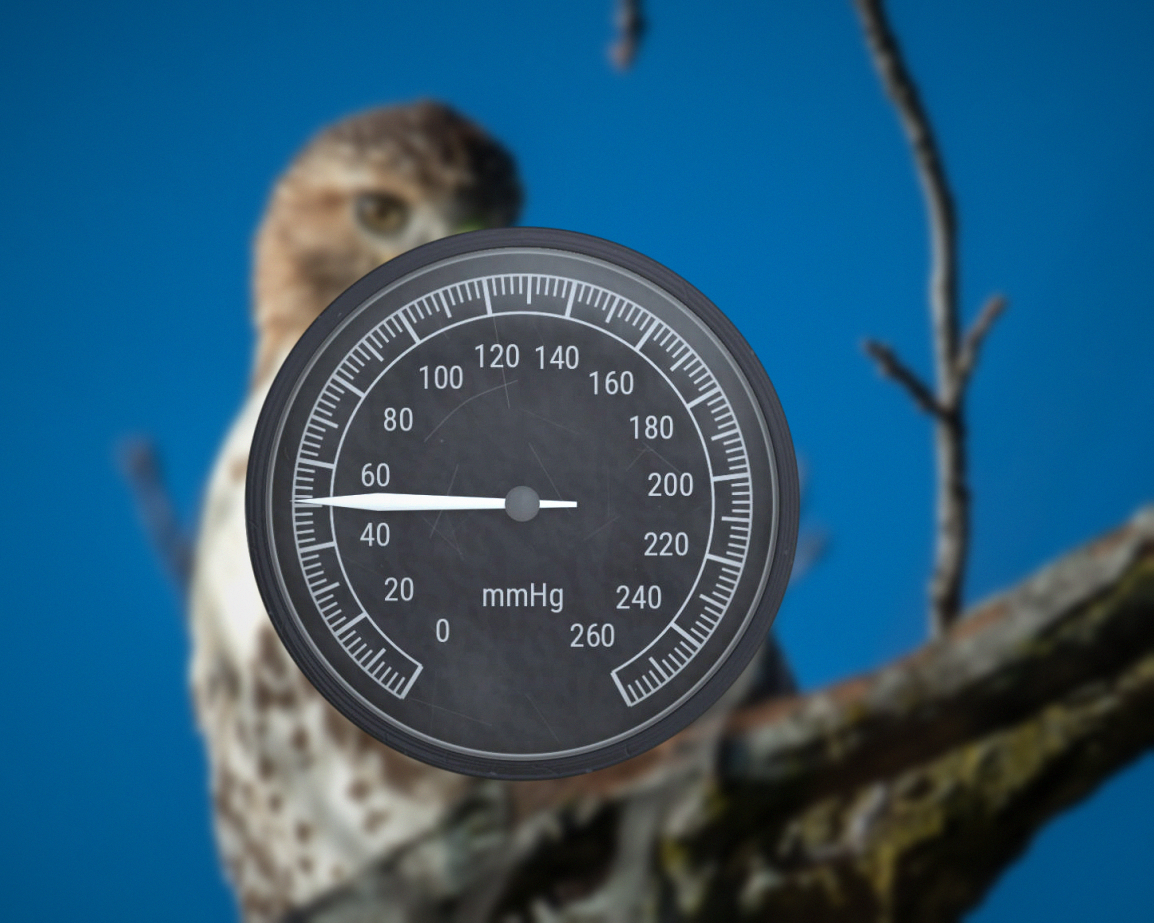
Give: **51** mmHg
